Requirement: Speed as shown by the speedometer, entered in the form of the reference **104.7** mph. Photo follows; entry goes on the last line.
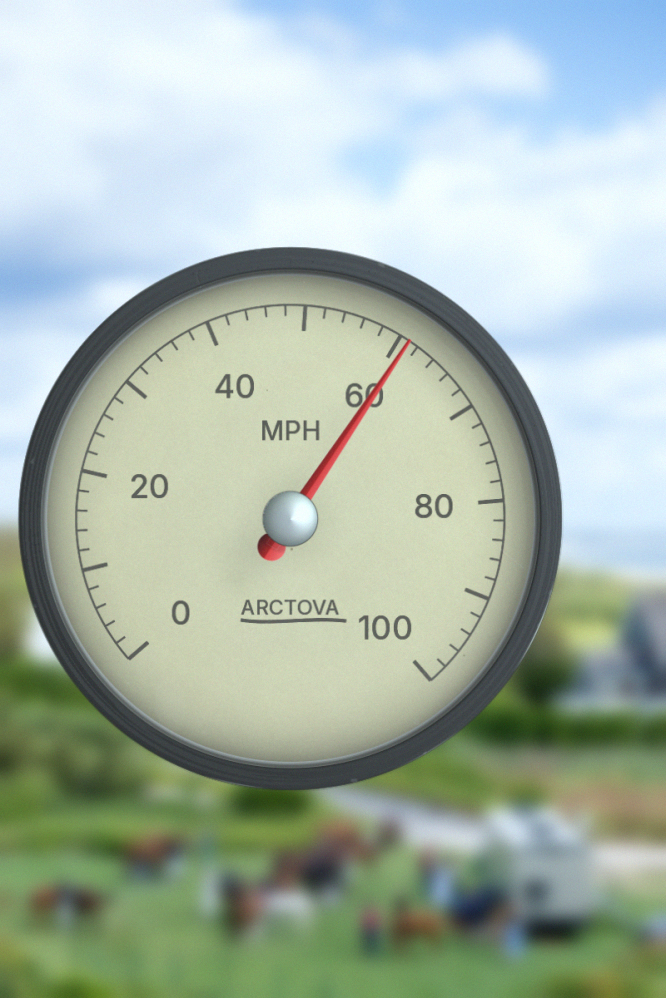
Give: **61** mph
